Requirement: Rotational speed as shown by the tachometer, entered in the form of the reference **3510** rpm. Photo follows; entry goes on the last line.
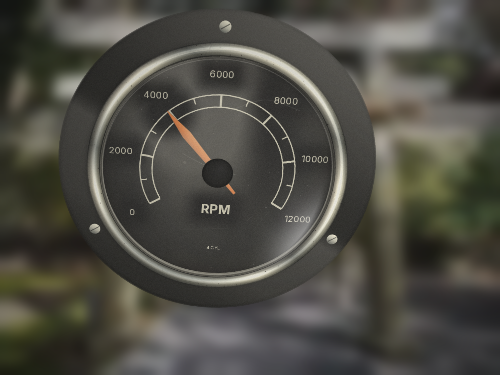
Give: **4000** rpm
